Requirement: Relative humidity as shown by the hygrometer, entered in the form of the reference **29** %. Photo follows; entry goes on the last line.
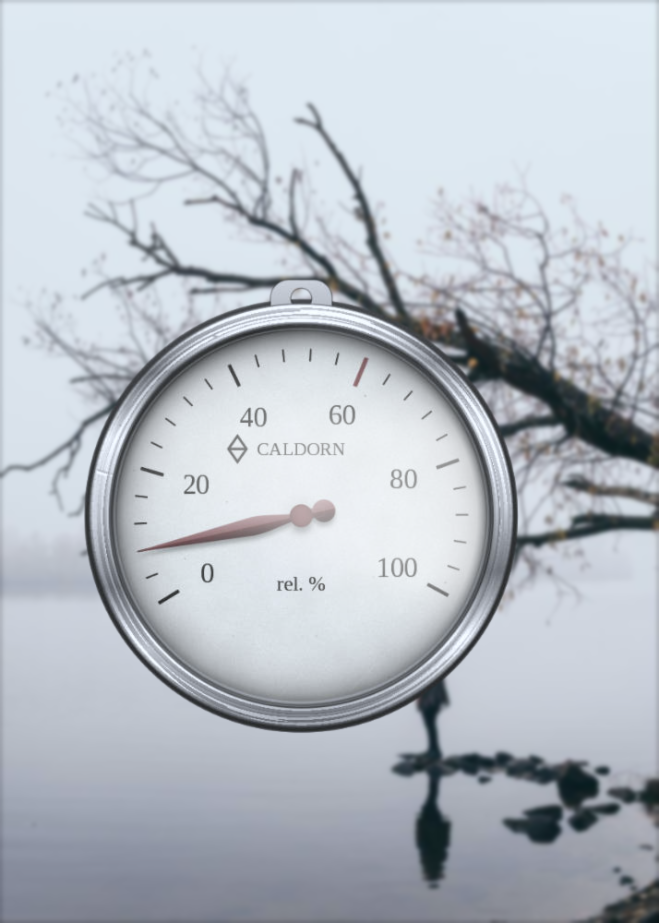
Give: **8** %
